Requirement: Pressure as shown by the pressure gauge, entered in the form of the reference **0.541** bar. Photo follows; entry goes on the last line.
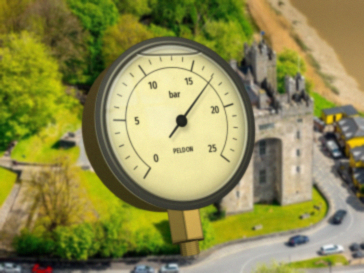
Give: **17** bar
